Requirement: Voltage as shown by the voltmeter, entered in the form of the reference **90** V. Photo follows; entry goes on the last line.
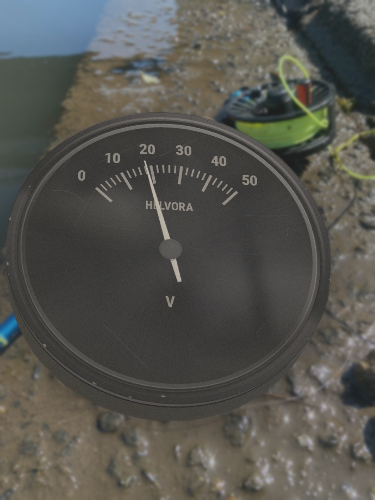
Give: **18** V
